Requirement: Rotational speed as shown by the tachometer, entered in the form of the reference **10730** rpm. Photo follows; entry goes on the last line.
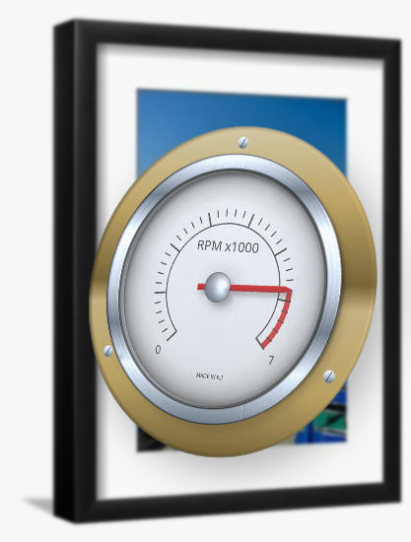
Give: **5800** rpm
